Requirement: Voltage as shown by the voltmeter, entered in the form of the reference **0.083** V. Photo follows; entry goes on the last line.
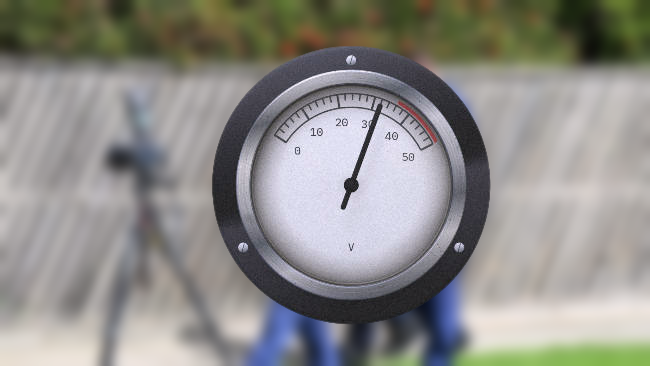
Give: **32** V
